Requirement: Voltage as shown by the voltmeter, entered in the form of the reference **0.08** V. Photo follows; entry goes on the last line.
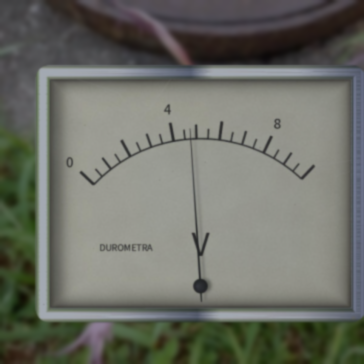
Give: **4.75** V
